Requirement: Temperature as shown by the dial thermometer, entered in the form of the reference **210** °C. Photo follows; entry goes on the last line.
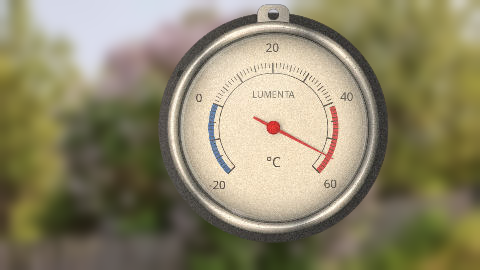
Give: **55** °C
